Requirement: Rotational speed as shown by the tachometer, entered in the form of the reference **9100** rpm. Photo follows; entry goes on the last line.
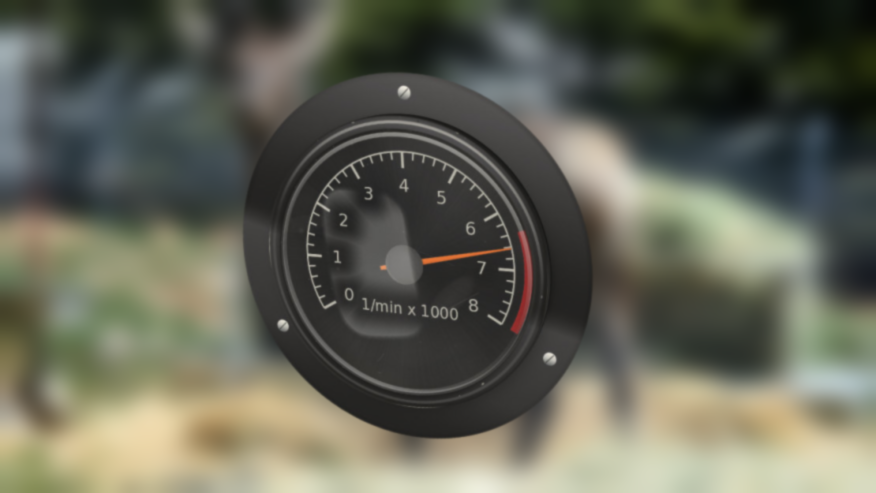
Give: **6600** rpm
